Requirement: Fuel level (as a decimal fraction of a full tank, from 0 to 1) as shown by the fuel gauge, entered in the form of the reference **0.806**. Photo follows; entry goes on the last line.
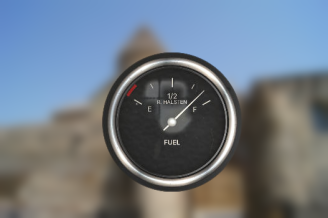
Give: **0.875**
